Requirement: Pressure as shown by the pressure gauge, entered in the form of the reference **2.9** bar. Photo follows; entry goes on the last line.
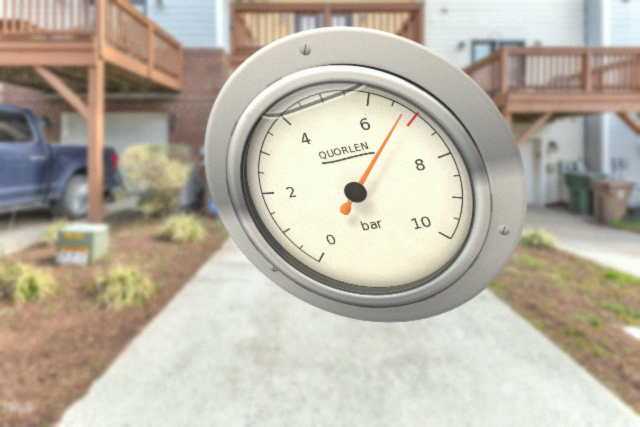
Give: **6.75** bar
